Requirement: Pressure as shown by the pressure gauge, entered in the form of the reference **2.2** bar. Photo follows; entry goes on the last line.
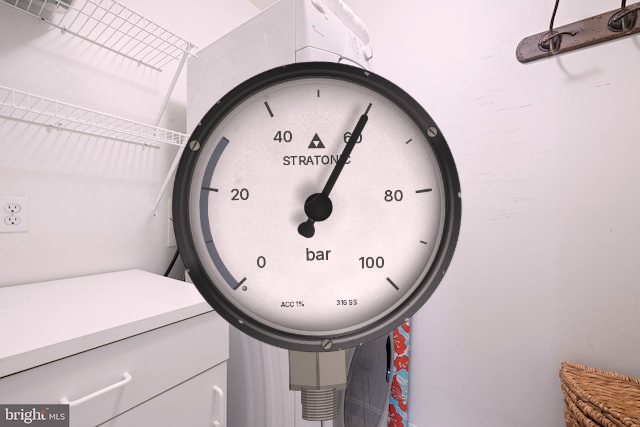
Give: **60** bar
